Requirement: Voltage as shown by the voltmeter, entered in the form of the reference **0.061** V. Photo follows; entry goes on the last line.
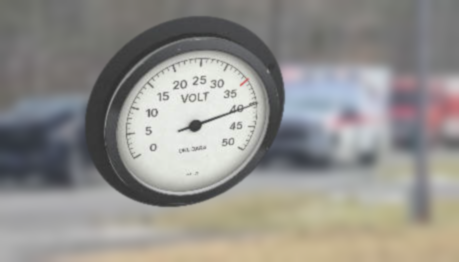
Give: **40** V
